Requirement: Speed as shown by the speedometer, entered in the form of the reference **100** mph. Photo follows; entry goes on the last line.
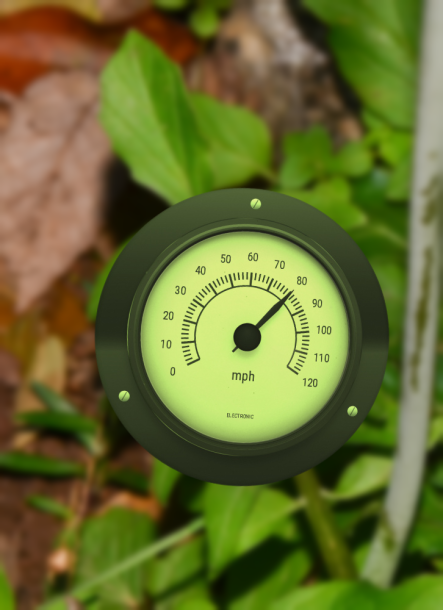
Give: **80** mph
